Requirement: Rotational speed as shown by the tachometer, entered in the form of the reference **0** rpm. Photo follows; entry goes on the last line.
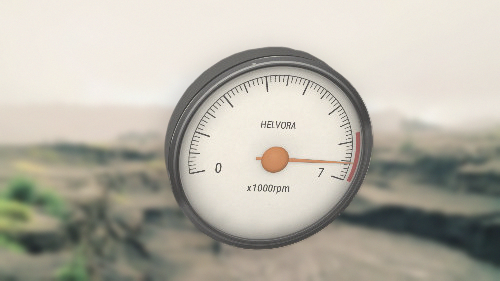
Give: **6500** rpm
